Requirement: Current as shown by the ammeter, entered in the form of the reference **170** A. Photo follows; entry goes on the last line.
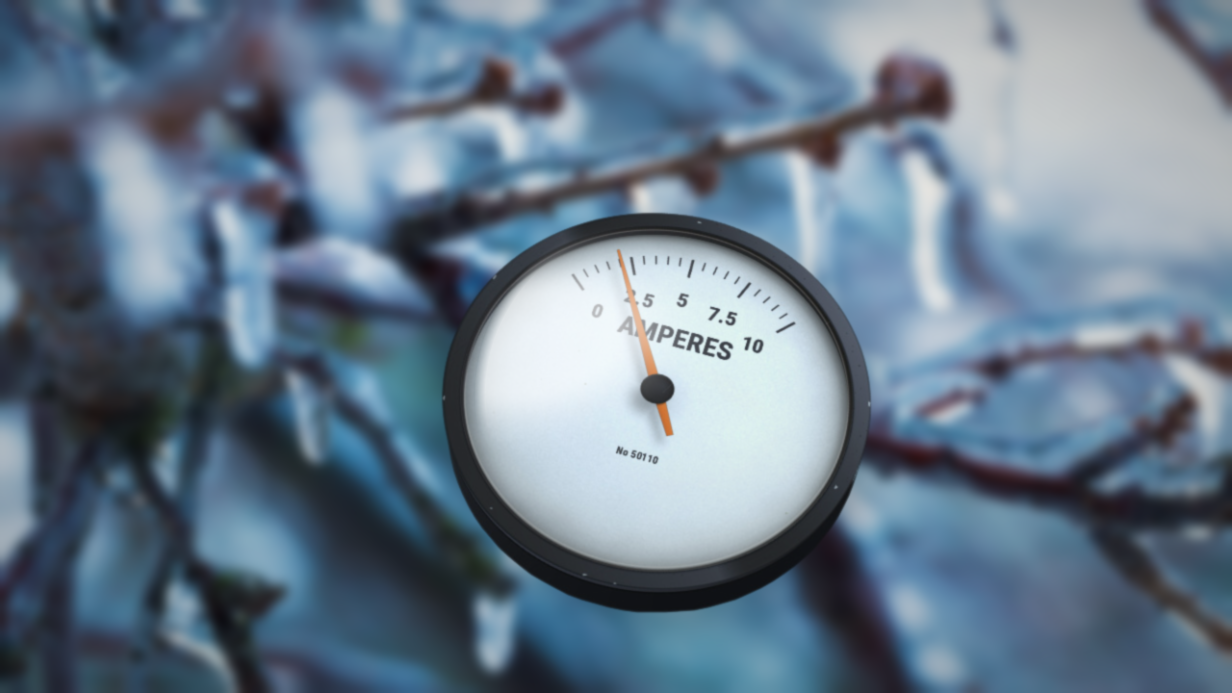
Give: **2** A
